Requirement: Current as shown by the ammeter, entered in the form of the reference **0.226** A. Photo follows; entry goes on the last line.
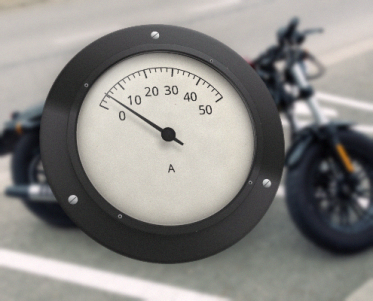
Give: **4** A
